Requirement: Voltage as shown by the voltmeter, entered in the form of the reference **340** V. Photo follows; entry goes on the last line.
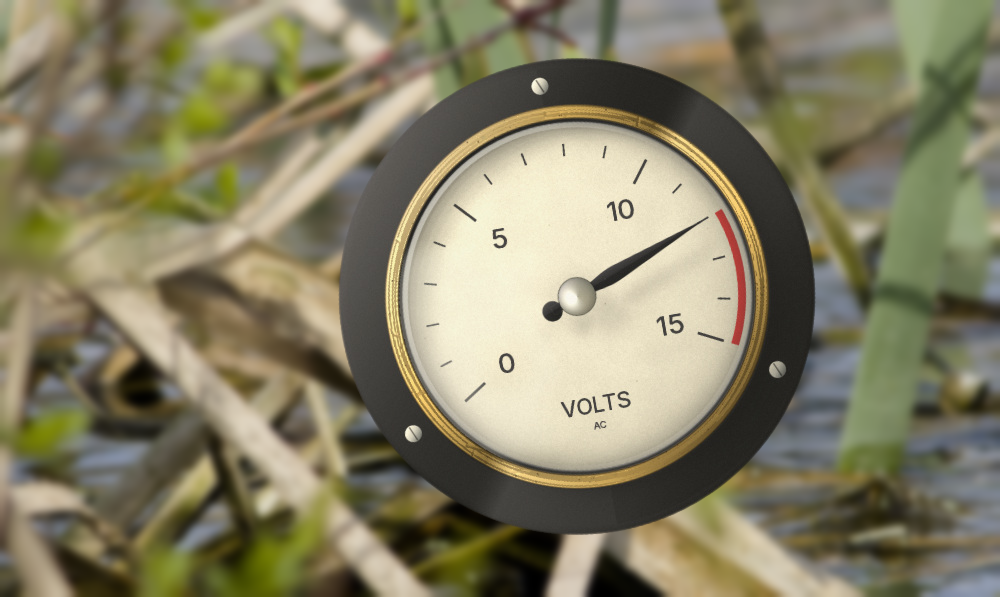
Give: **12** V
